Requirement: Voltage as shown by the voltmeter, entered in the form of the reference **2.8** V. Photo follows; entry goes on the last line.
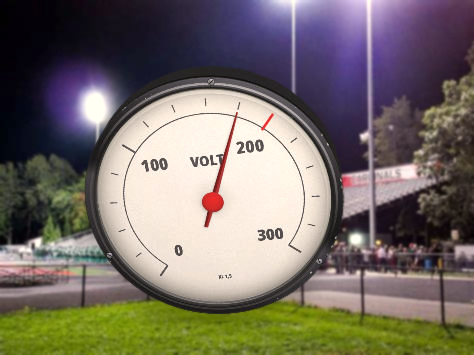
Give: **180** V
